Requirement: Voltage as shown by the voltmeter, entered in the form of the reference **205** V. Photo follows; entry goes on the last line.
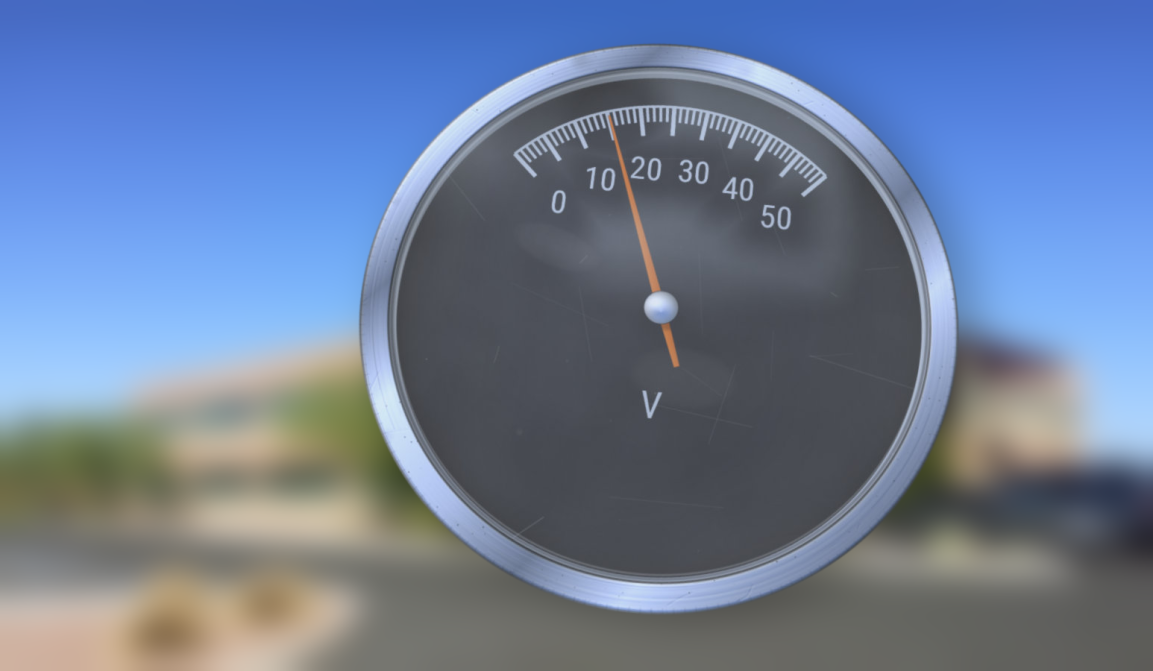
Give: **15** V
